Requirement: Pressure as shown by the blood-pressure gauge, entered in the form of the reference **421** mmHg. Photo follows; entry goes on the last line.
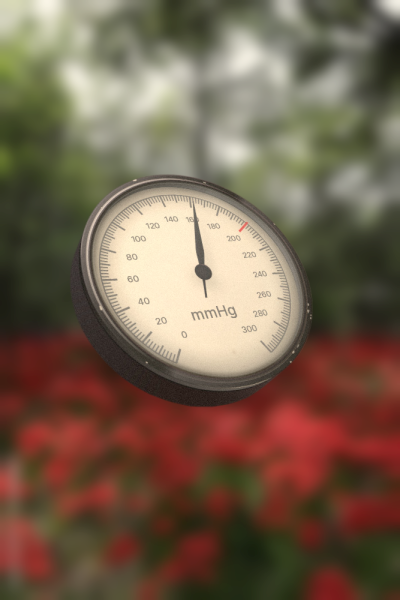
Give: **160** mmHg
